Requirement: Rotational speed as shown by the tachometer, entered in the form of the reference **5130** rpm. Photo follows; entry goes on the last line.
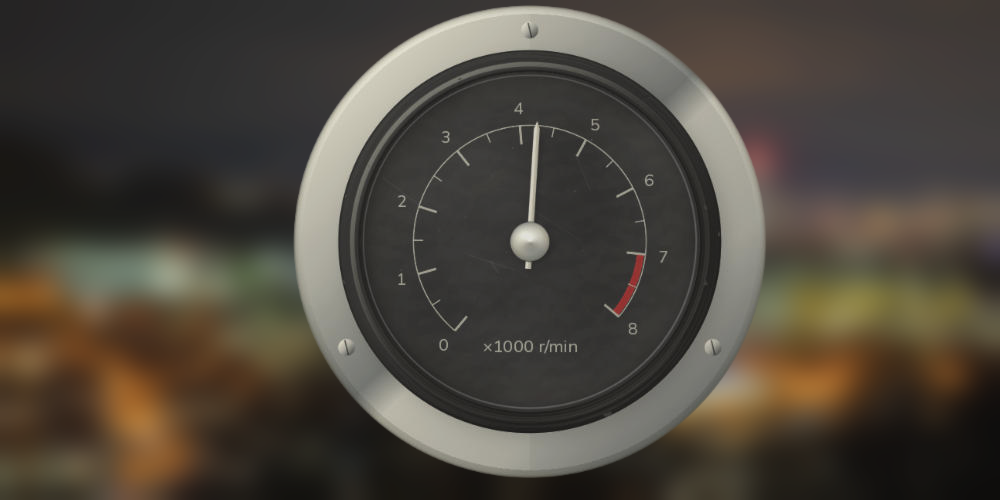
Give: **4250** rpm
